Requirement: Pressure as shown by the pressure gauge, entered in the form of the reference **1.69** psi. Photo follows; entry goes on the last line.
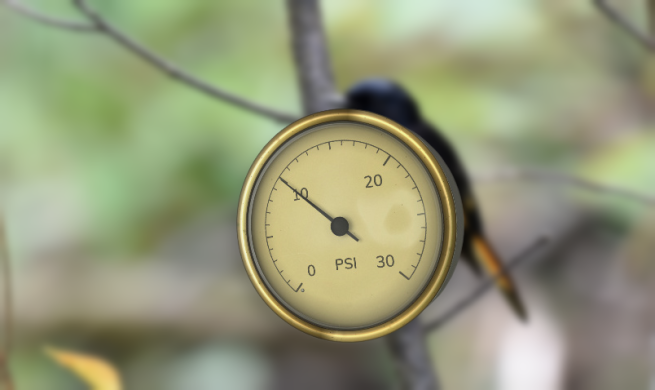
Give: **10** psi
